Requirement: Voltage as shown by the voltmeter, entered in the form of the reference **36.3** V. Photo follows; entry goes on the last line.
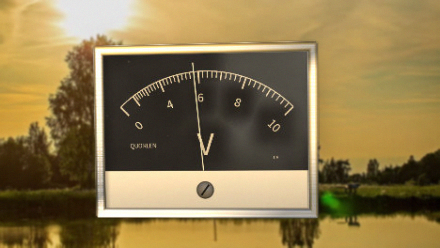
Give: **5.8** V
